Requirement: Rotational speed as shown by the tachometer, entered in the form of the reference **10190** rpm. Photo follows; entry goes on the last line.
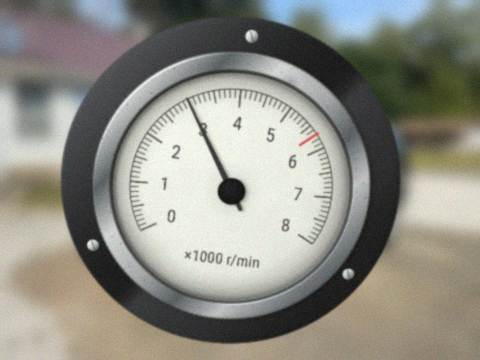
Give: **3000** rpm
